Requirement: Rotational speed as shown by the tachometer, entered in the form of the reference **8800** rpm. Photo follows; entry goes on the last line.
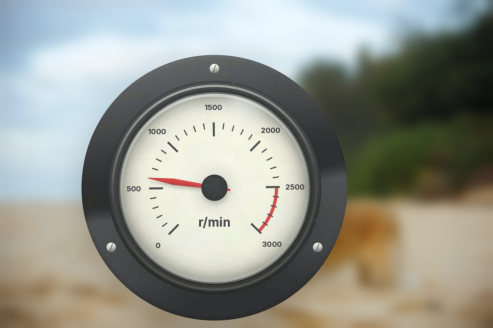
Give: **600** rpm
